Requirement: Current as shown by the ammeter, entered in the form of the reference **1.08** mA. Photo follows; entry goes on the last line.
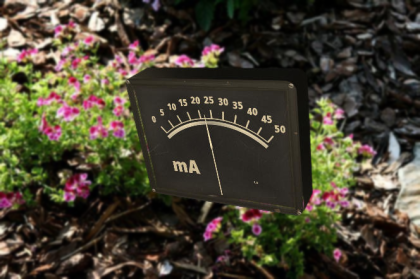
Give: **22.5** mA
